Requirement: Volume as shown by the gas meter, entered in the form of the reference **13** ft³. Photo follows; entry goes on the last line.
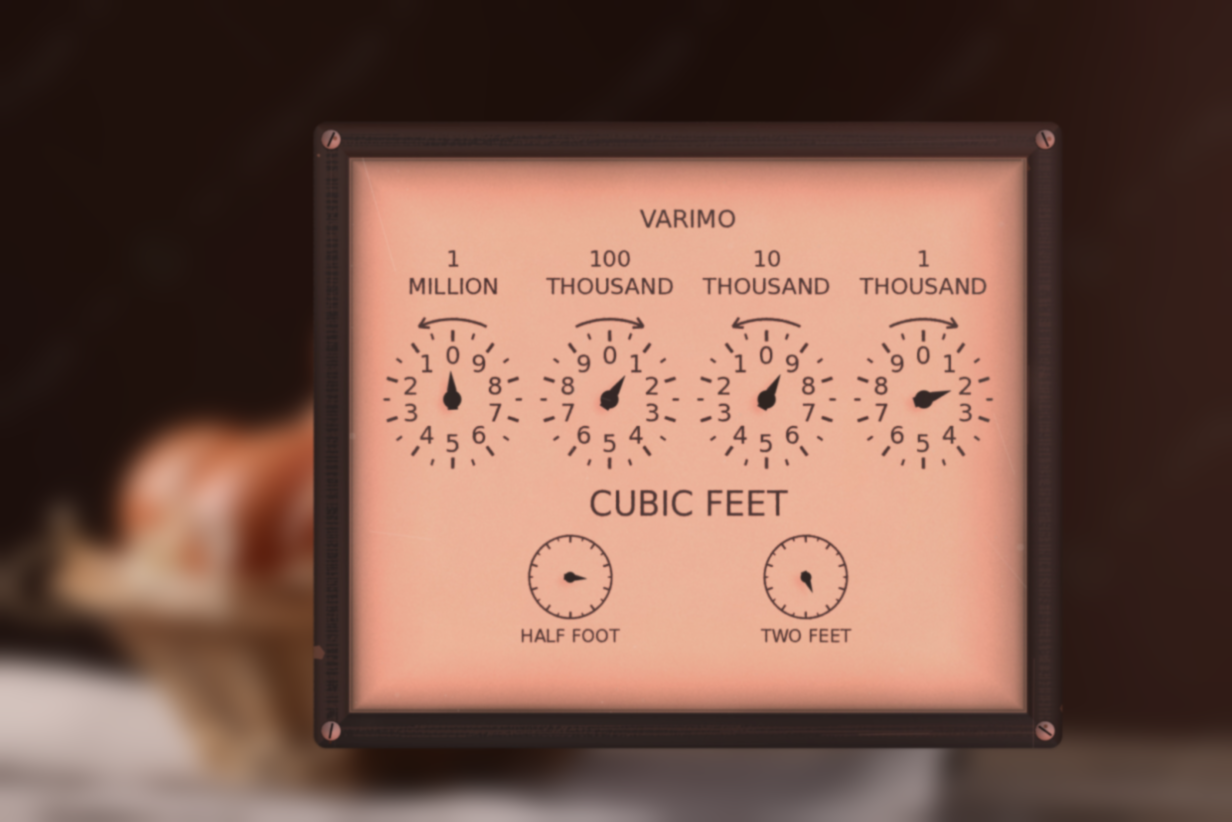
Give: **9200** ft³
